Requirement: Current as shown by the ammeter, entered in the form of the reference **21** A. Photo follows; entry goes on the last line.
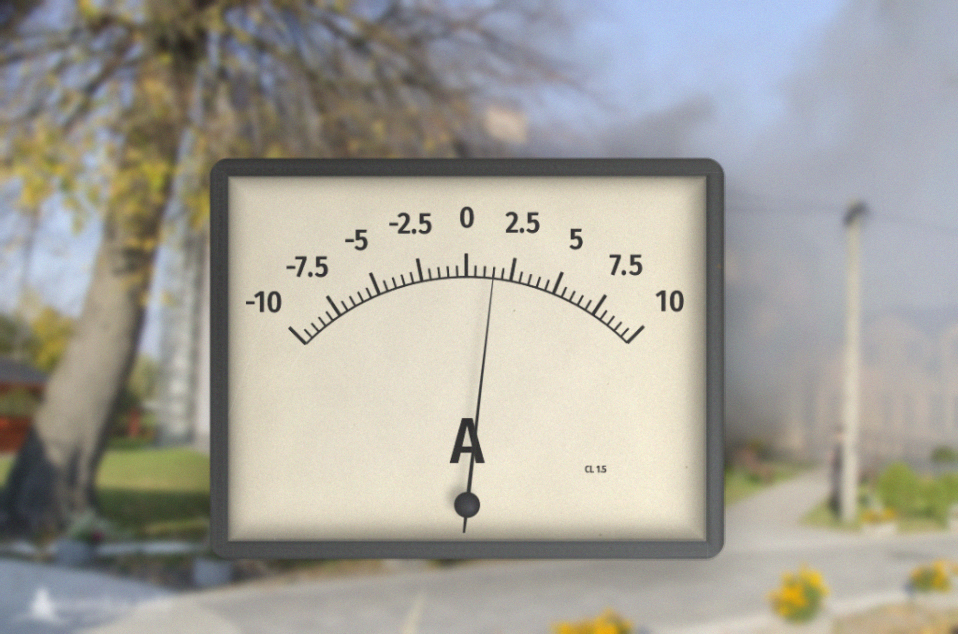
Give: **1.5** A
